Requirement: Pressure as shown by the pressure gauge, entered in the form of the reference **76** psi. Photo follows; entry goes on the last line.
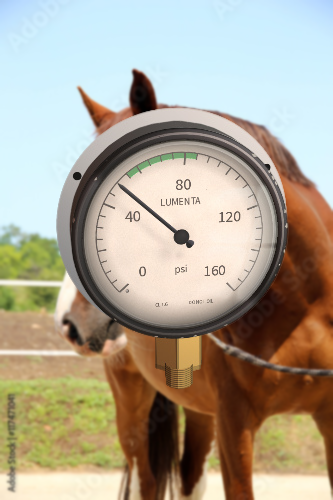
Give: **50** psi
